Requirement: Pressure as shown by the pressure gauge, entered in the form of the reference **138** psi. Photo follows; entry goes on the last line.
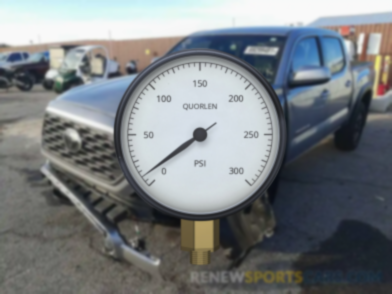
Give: **10** psi
